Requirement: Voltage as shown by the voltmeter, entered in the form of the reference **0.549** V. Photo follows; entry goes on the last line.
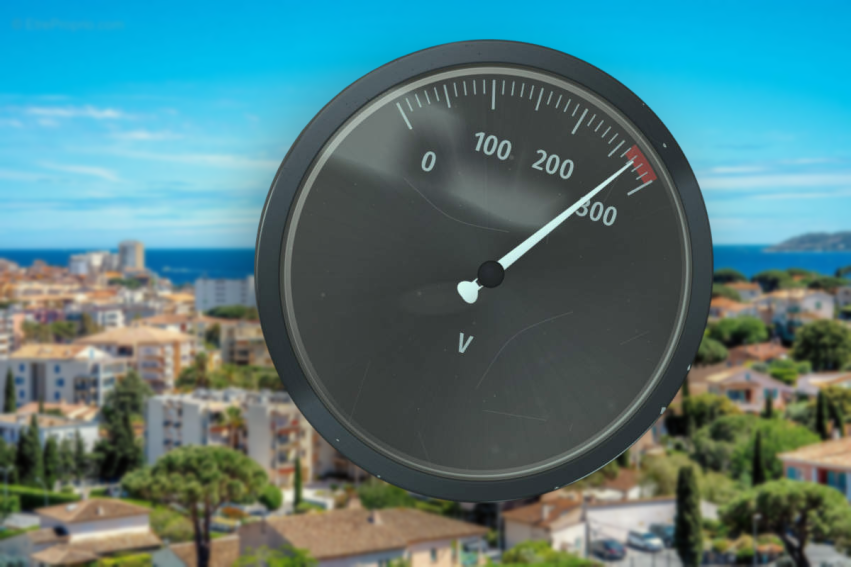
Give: **270** V
